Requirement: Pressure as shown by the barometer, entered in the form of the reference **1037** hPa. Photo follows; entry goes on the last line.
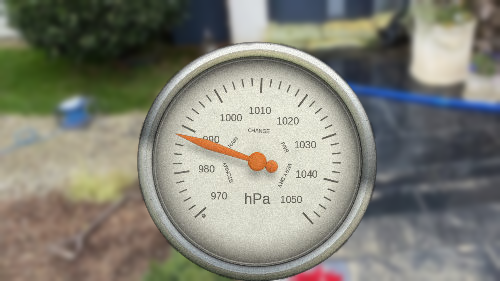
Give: **988** hPa
